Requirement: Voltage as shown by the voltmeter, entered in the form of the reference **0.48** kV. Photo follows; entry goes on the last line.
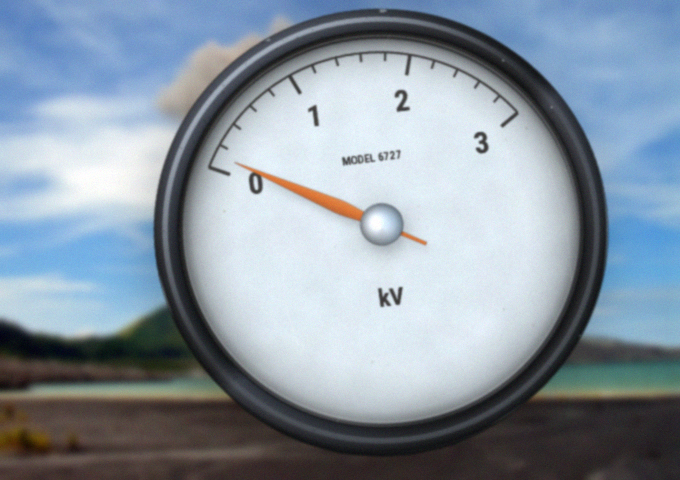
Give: **0.1** kV
